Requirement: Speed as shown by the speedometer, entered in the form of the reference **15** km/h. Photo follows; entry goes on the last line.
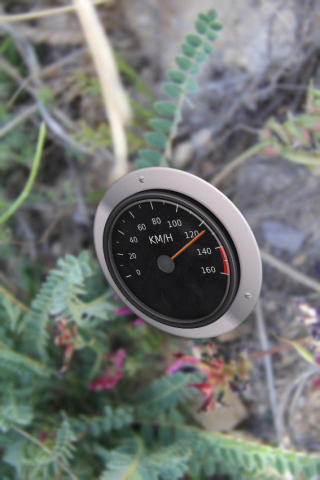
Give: **125** km/h
